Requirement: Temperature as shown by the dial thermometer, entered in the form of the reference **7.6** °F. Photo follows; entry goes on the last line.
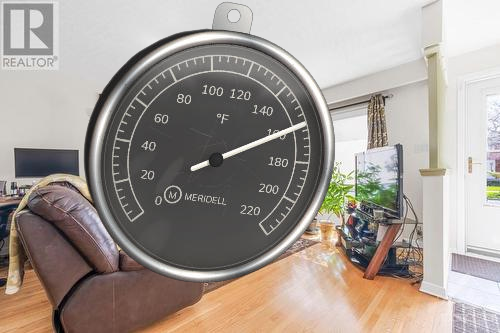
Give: **160** °F
